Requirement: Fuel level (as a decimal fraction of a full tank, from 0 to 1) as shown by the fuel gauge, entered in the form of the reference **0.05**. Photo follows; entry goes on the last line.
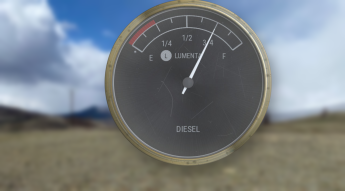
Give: **0.75**
